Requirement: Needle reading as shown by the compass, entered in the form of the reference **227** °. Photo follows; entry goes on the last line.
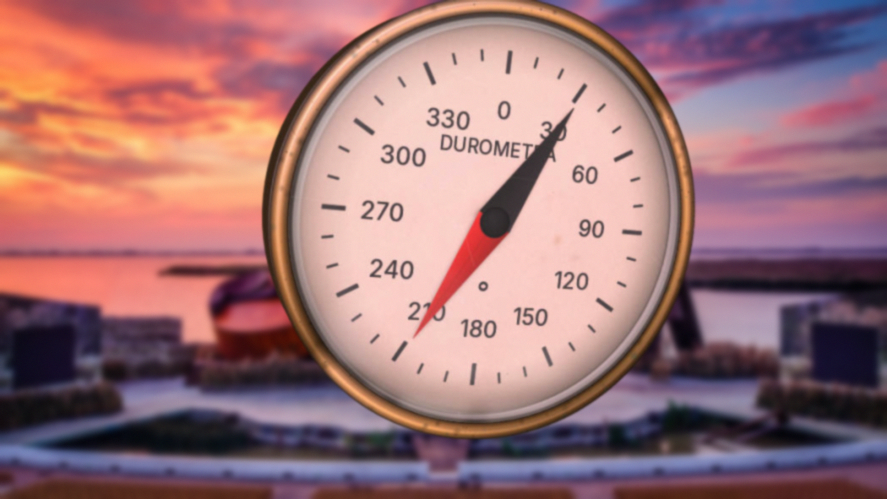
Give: **210** °
